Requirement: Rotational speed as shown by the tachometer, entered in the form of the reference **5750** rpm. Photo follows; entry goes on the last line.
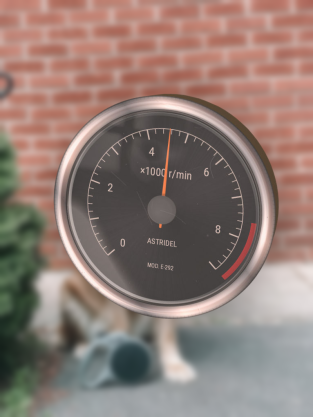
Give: **4600** rpm
